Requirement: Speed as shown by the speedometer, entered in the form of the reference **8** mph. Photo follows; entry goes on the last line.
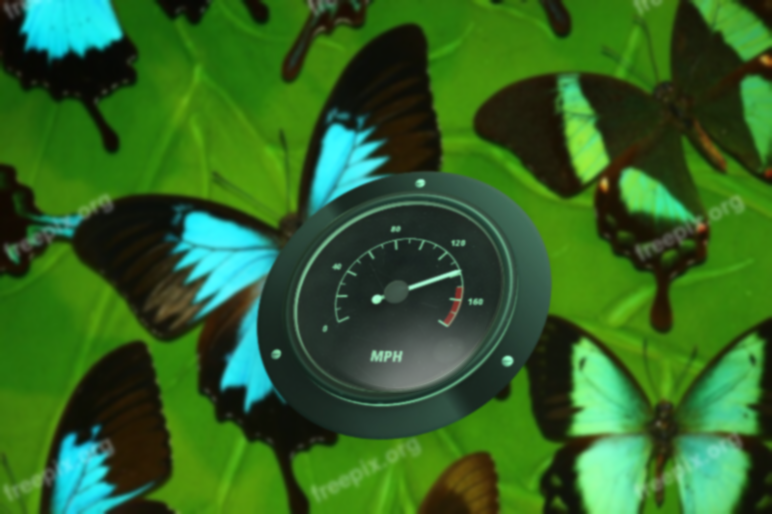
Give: **140** mph
